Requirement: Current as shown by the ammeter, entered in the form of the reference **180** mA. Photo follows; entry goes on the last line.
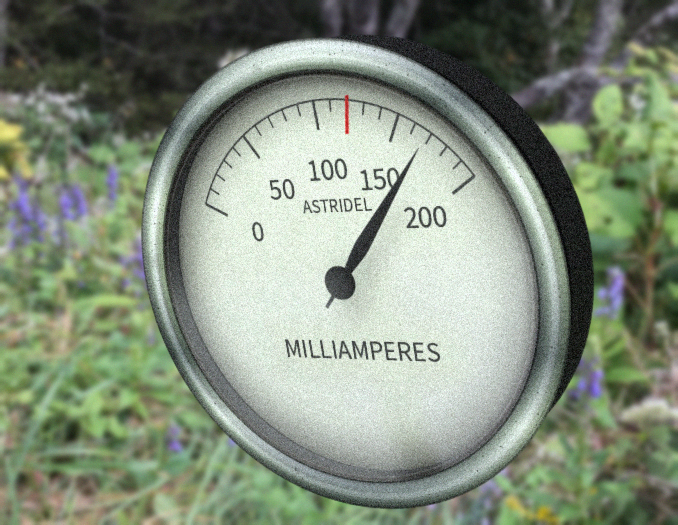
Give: **170** mA
